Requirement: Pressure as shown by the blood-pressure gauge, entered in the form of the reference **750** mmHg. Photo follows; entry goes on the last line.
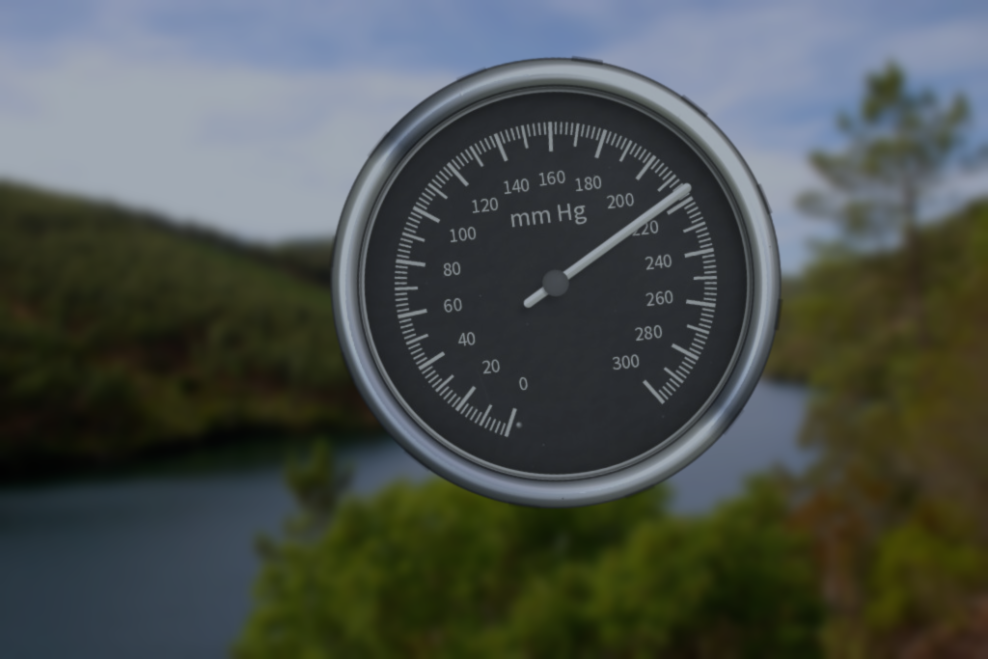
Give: **216** mmHg
